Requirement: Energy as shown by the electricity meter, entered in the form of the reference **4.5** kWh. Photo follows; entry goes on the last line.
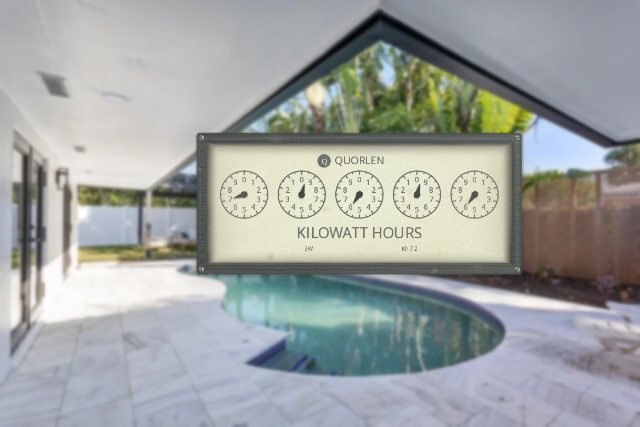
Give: **69596** kWh
